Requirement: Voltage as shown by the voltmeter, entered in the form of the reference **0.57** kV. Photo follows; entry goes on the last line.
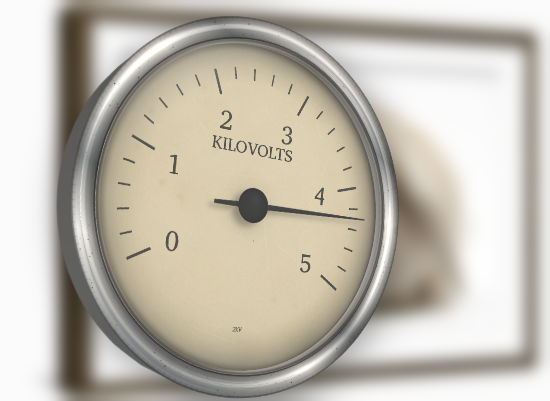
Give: **4.3** kV
